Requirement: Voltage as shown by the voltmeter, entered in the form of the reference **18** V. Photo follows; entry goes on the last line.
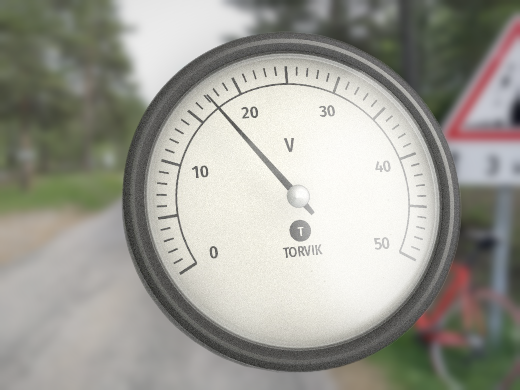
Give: **17** V
